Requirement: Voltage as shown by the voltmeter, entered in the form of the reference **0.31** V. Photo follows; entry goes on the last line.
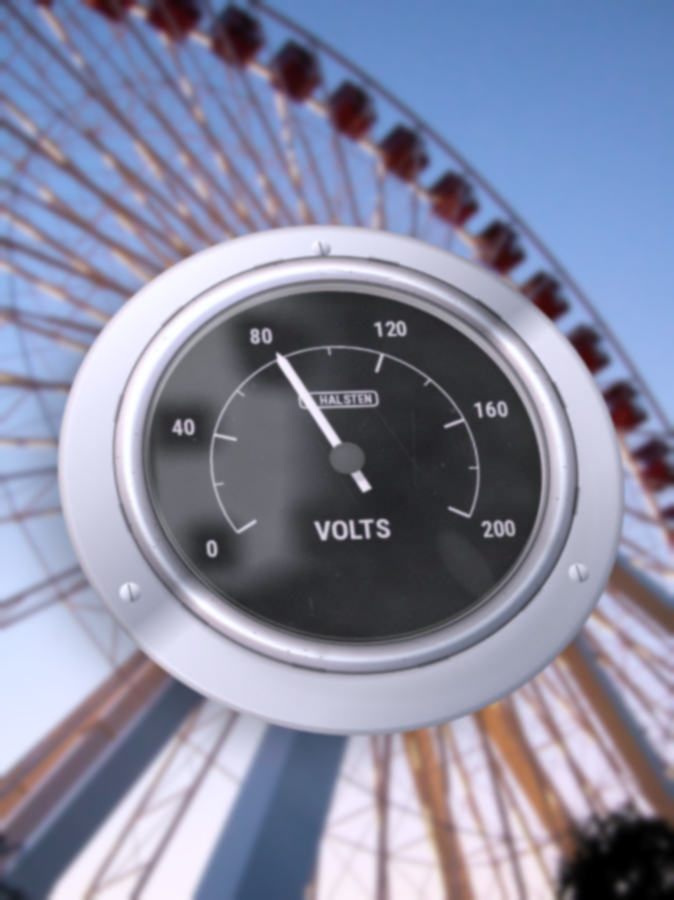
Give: **80** V
